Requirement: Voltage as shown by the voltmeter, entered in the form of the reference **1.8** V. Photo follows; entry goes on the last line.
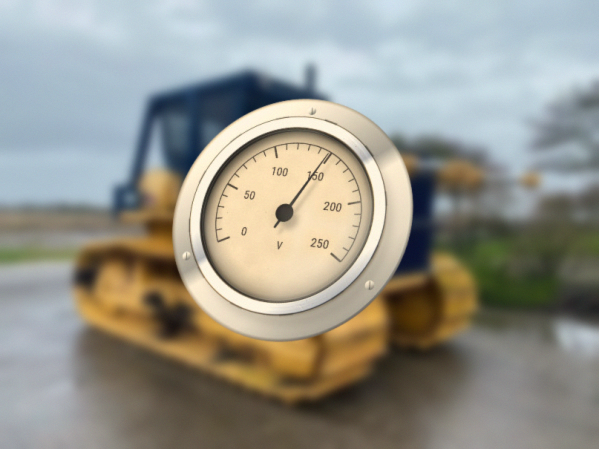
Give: **150** V
